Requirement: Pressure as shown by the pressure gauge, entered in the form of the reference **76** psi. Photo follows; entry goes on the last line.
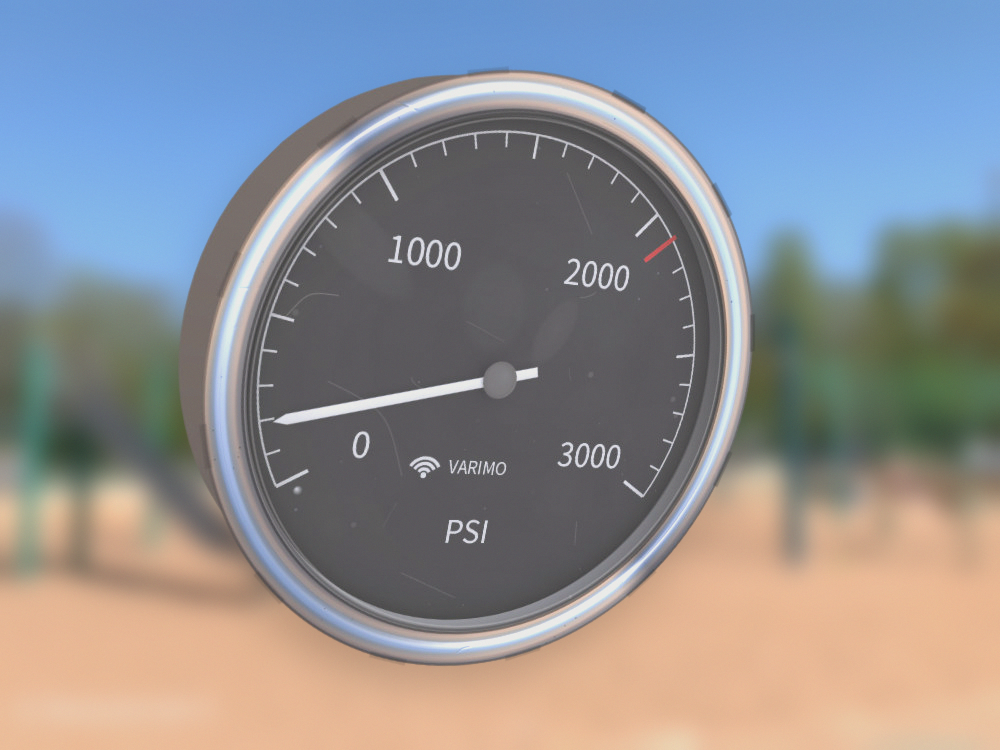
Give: **200** psi
